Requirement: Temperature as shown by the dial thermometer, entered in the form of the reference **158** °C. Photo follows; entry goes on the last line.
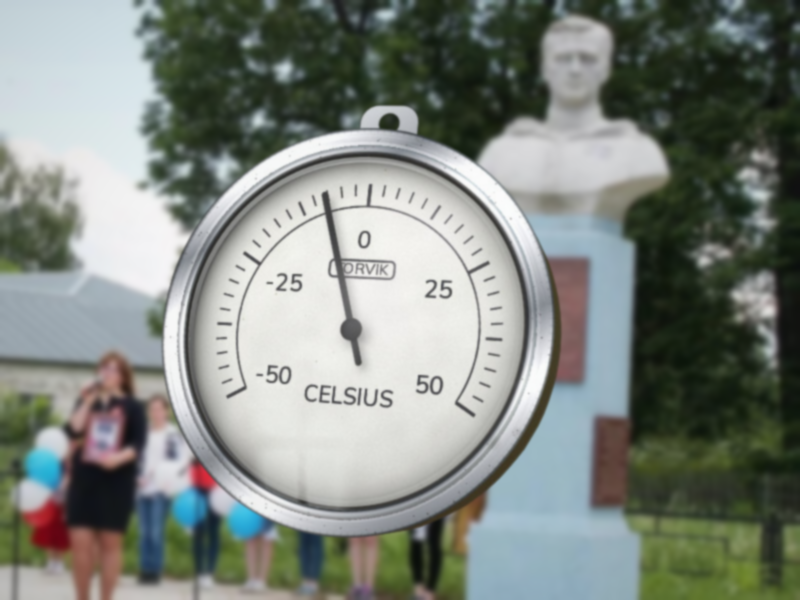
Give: **-7.5** °C
